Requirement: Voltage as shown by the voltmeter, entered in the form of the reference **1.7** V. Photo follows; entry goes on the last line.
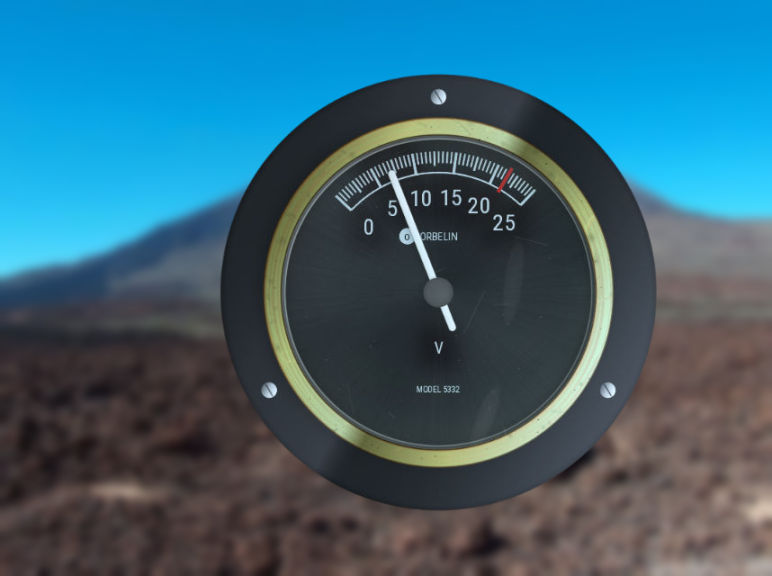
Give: **7** V
